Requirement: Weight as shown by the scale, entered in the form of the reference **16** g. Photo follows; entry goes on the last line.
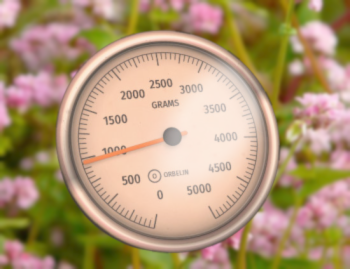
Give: **950** g
